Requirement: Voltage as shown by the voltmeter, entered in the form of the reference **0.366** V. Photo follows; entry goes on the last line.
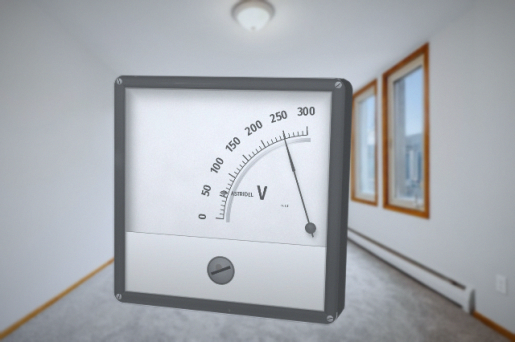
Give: **250** V
